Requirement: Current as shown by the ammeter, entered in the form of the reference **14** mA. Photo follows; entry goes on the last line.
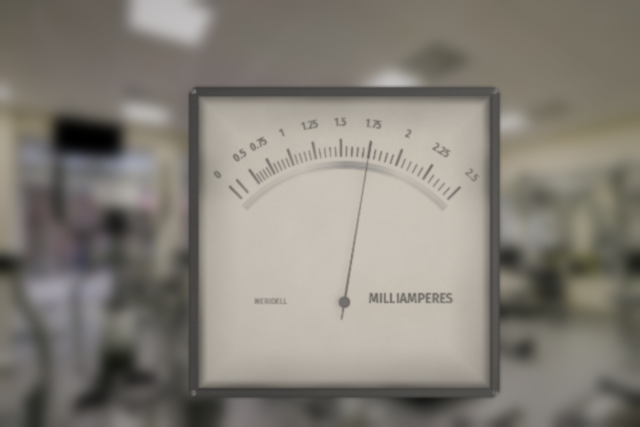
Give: **1.75** mA
